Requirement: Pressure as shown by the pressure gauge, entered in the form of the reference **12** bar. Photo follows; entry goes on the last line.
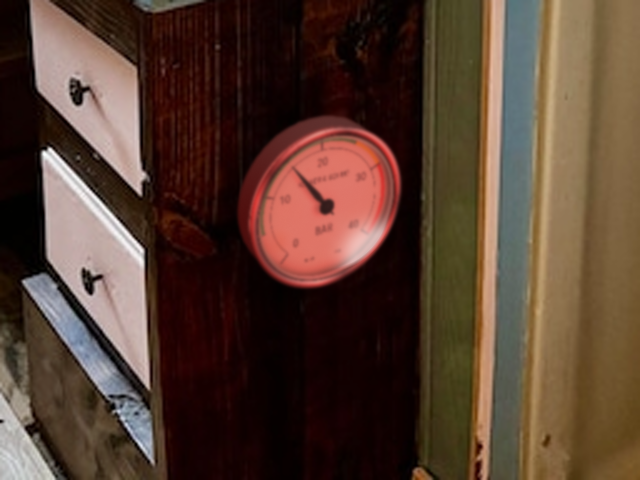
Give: **15** bar
